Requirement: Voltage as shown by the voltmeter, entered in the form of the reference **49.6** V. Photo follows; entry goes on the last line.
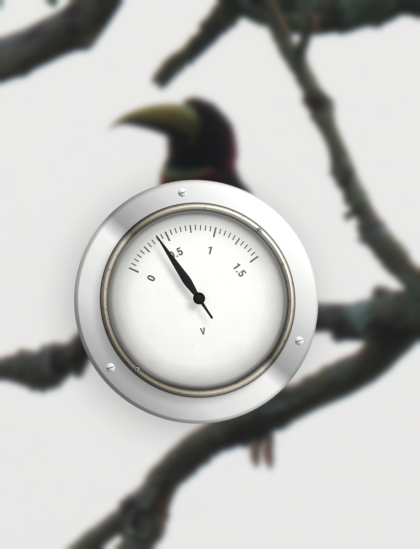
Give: **0.4** V
